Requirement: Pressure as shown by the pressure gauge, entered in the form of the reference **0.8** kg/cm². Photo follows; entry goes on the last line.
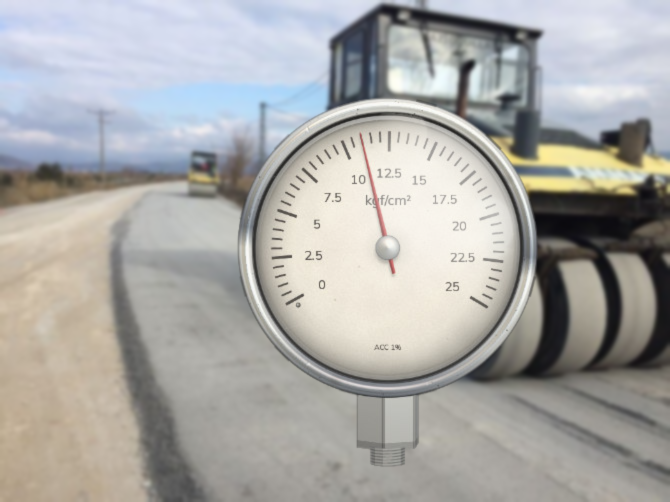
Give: **11** kg/cm²
